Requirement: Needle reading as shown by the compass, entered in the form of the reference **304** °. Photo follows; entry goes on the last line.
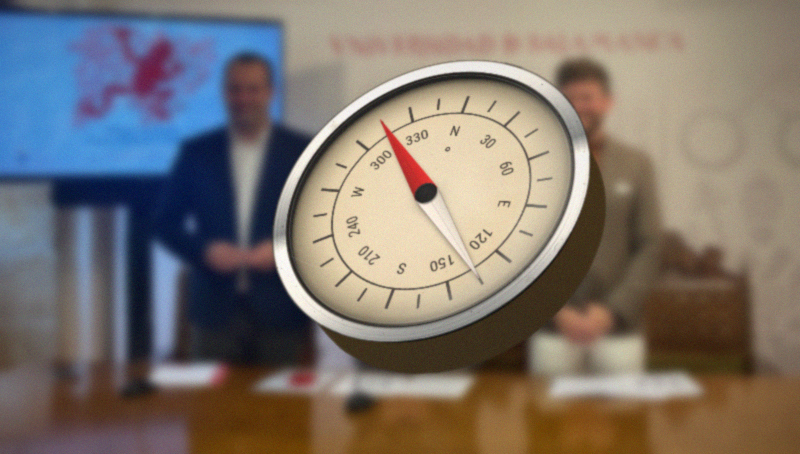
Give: **315** °
